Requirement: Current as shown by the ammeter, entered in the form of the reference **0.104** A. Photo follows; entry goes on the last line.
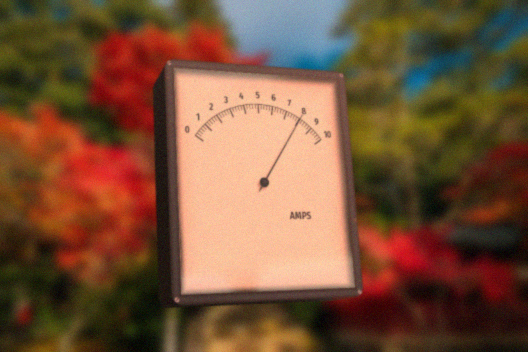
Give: **8** A
